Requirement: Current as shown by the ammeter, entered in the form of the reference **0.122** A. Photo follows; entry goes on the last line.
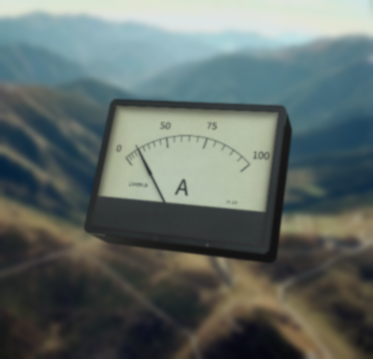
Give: **25** A
